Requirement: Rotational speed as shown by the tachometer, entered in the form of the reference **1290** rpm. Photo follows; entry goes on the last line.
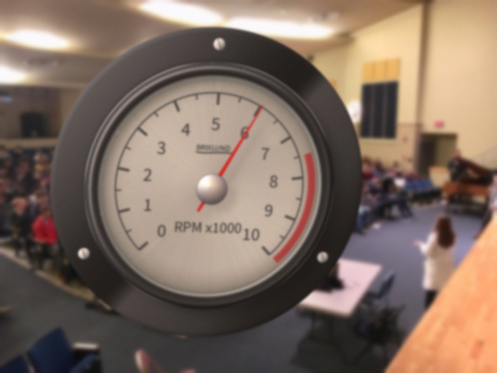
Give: **6000** rpm
